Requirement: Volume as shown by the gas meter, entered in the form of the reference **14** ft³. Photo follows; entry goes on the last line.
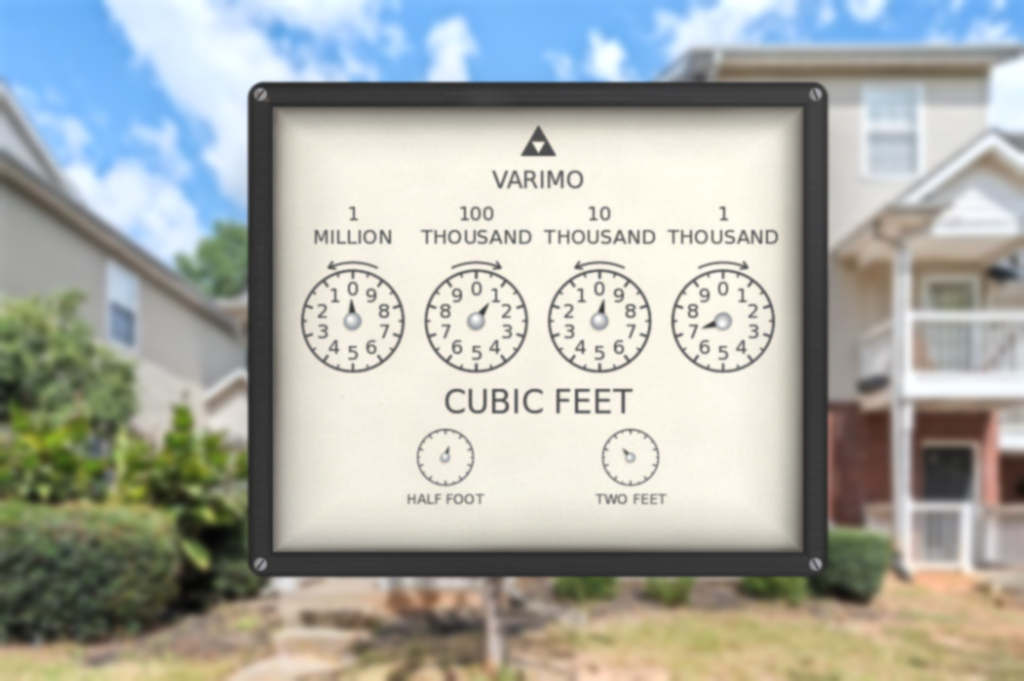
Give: **9700** ft³
